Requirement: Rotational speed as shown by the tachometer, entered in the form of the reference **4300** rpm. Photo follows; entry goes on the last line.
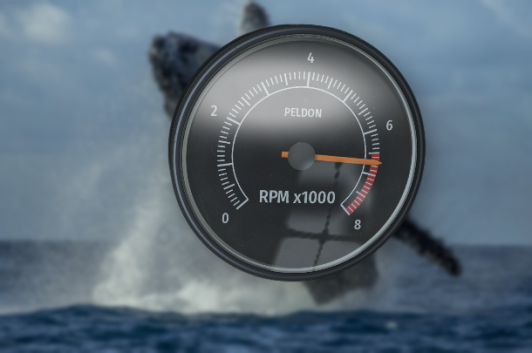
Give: **6700** rpm
